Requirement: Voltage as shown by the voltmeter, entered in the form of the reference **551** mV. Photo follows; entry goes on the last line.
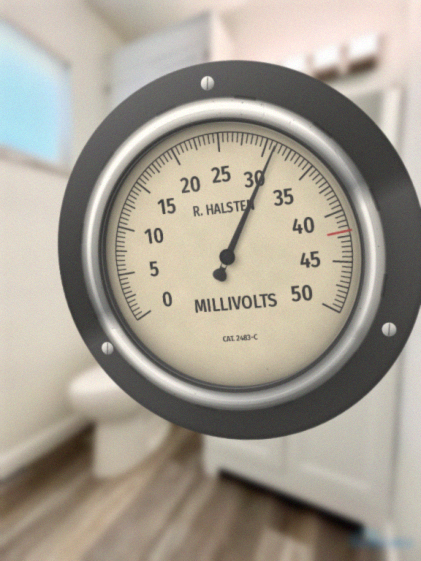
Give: **31** mV
